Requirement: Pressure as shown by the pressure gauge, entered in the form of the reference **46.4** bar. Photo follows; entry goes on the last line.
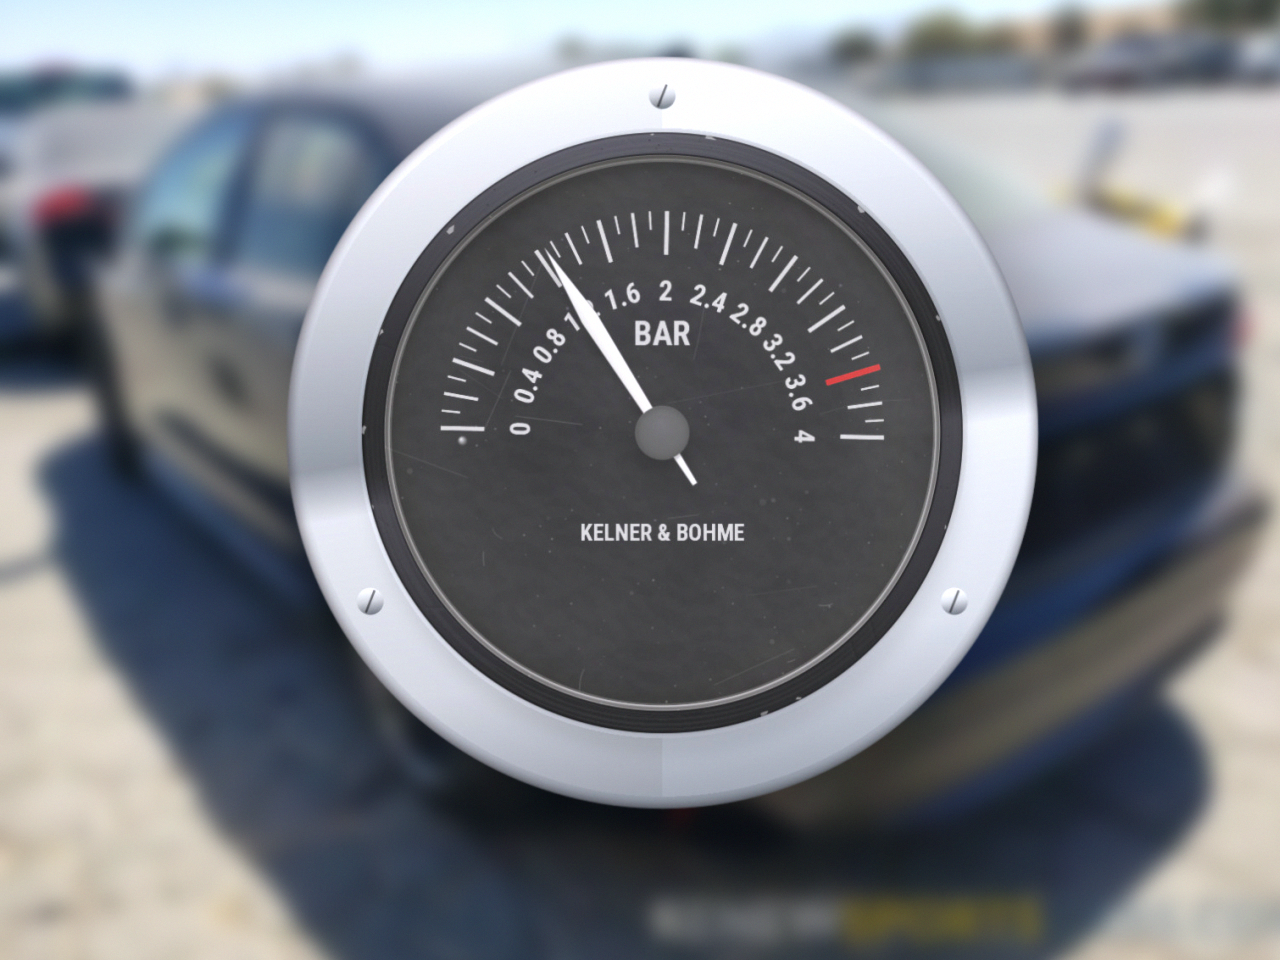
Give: **1.25** bar
